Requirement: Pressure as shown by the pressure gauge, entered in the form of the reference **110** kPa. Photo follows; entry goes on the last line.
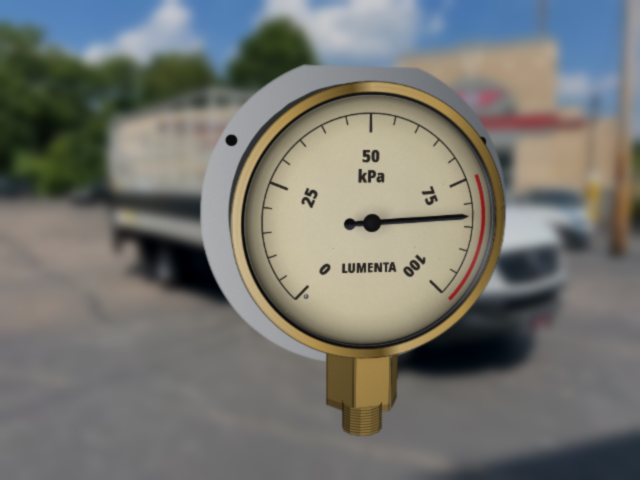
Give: **82.5** kPa
